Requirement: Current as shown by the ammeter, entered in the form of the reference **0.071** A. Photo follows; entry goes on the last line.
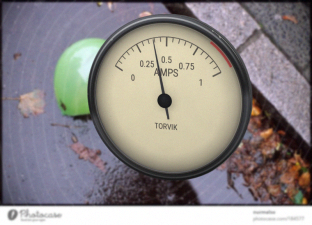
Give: **0.4** A
